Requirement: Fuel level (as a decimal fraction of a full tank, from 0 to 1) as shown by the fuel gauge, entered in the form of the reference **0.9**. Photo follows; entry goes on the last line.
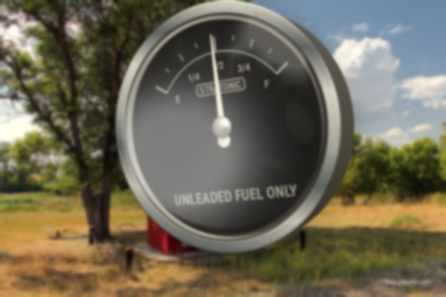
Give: **0.5**
